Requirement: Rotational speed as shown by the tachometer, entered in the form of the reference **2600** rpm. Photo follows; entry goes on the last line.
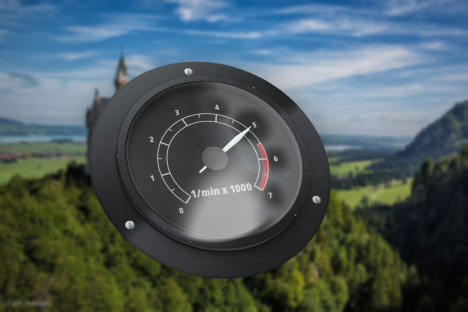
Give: **5000** rpm
